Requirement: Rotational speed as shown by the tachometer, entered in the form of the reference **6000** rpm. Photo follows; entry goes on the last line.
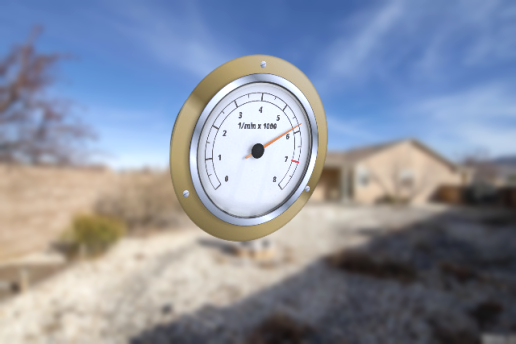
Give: **5750** rpm
